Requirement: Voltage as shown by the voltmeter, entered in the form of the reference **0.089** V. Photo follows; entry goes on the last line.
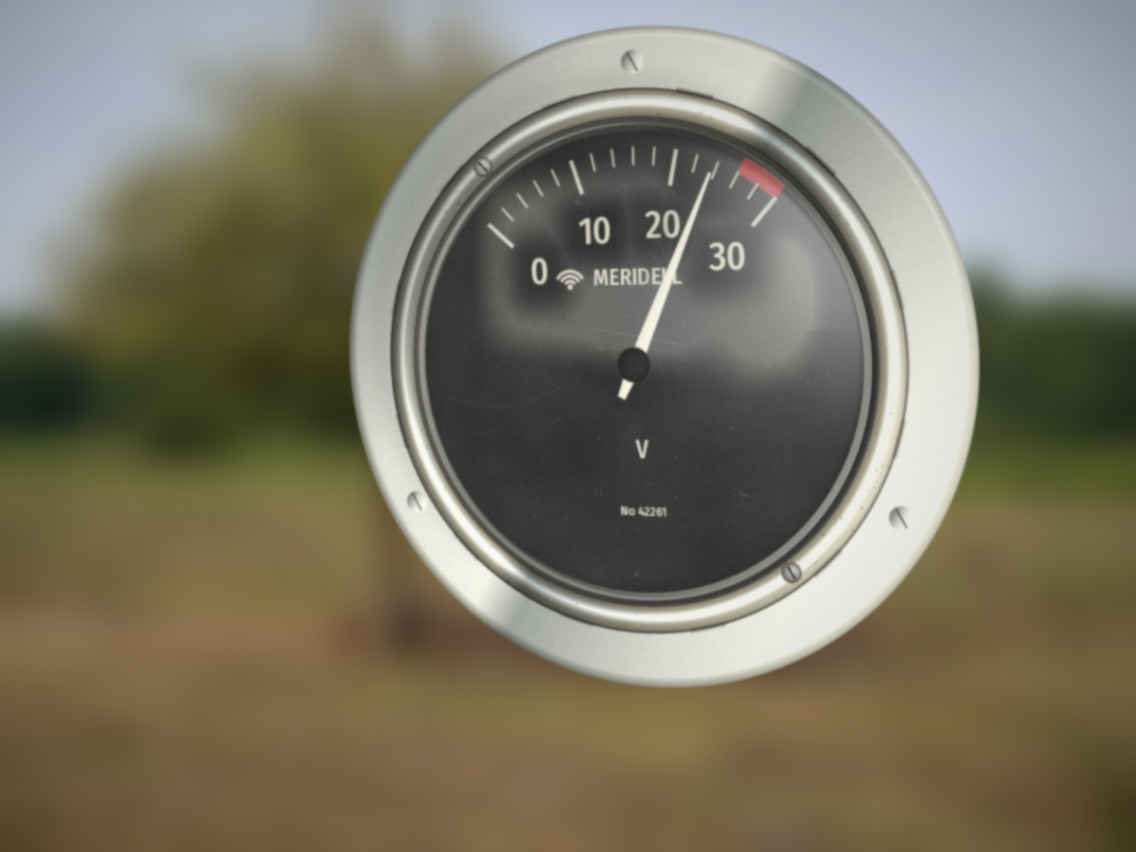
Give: **24** V
